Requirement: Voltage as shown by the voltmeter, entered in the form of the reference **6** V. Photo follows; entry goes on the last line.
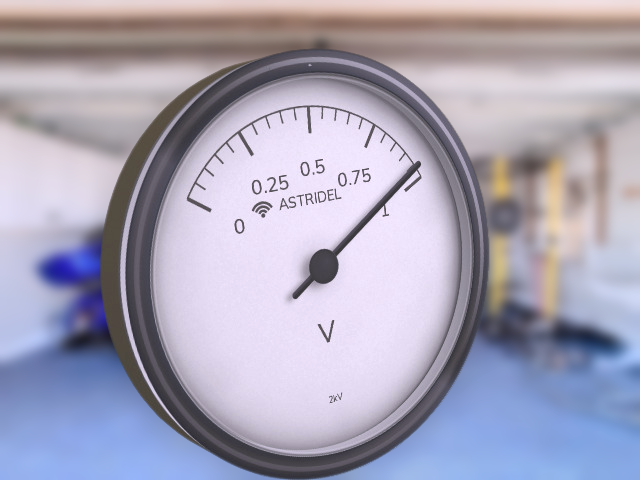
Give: **0.95** V
